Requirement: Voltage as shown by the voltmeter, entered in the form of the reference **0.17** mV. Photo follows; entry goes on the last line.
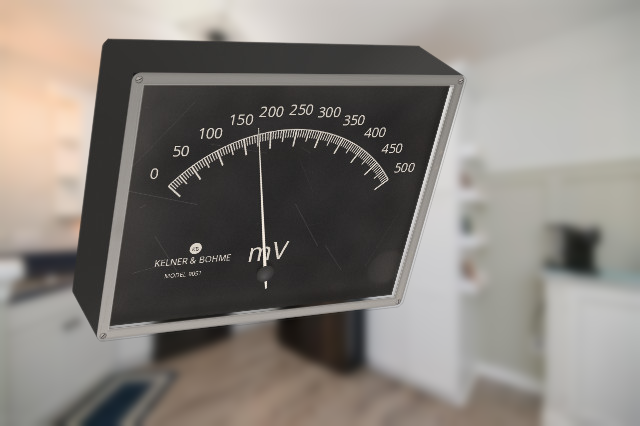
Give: **175** mV
